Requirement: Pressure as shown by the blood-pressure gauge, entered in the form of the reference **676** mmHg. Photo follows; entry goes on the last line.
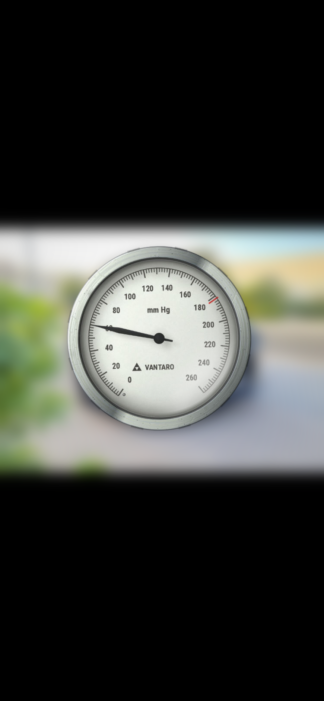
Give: **60** mmHg
